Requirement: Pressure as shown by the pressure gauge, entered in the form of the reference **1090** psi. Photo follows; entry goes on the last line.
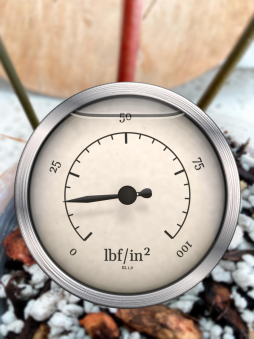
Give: **15** psi
